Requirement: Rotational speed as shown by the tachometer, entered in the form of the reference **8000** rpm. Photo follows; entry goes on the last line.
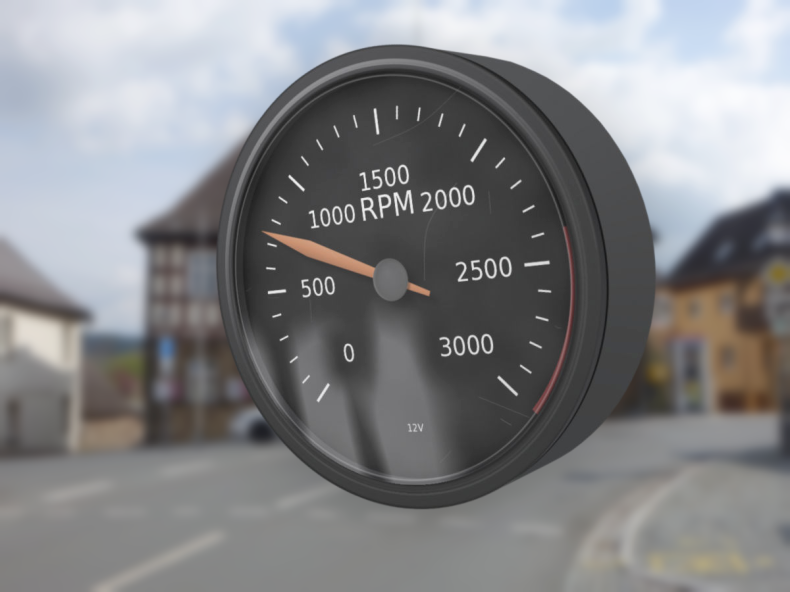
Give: **750** rpm
